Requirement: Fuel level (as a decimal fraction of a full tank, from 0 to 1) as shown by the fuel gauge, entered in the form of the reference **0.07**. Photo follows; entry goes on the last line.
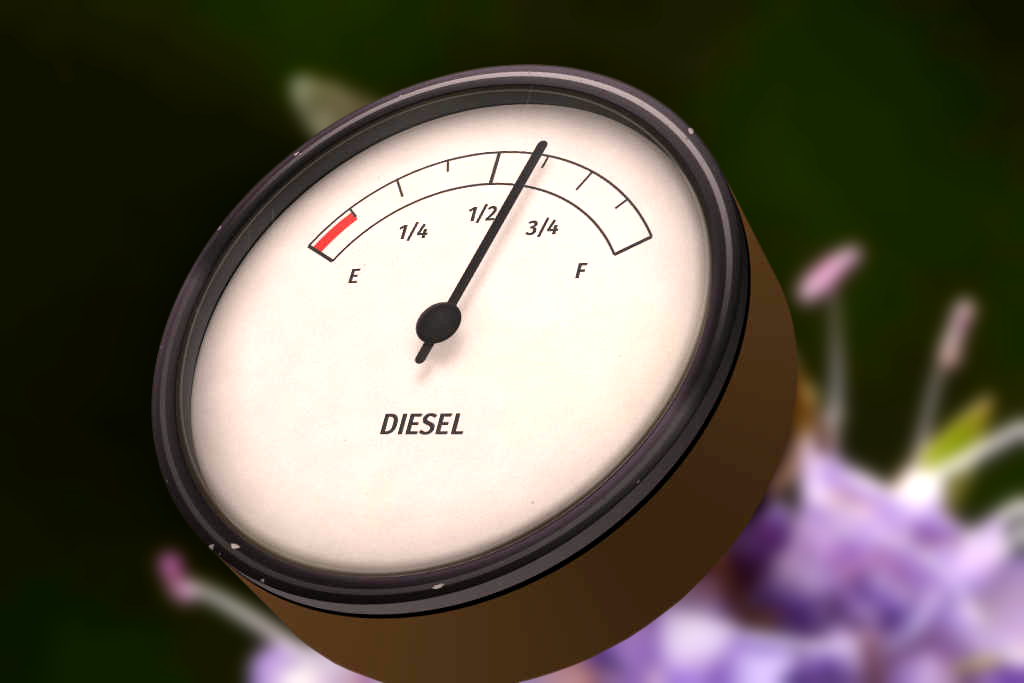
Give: **0.625**
